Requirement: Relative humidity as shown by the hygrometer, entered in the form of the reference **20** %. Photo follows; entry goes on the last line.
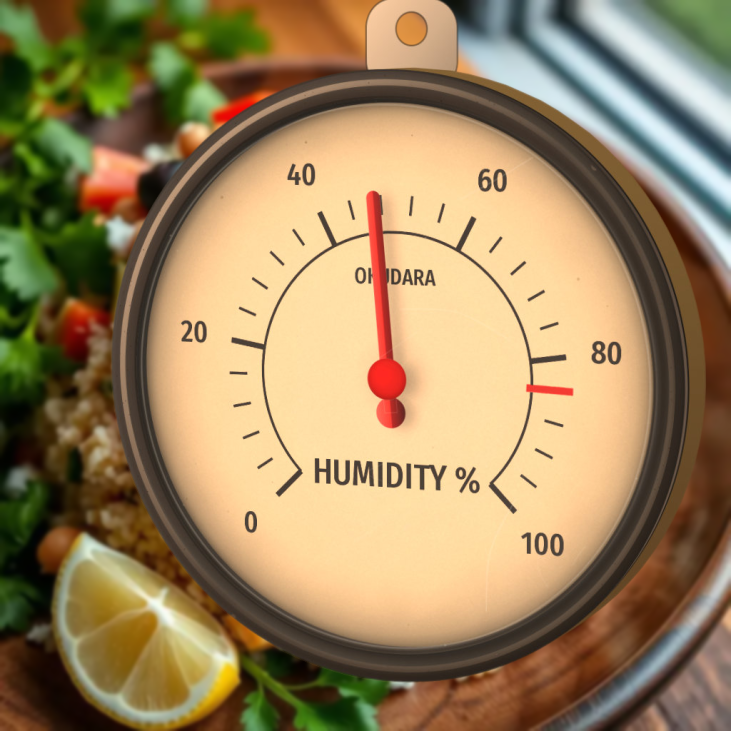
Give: **48** %
